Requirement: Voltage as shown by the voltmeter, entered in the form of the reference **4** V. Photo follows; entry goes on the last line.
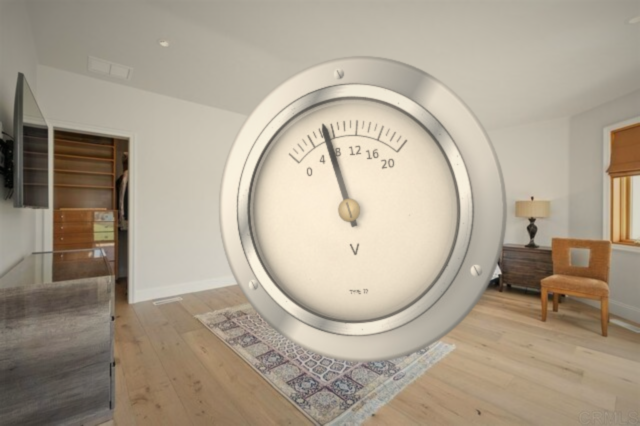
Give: **7** V
